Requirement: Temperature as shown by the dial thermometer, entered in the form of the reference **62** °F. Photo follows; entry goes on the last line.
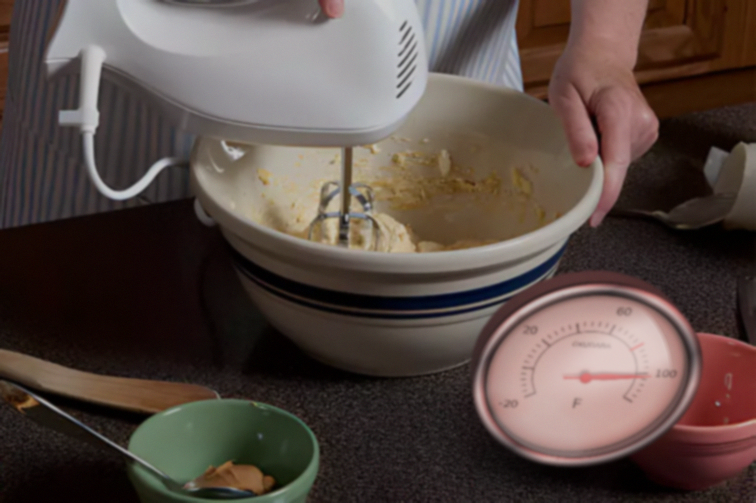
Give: **100** °F
